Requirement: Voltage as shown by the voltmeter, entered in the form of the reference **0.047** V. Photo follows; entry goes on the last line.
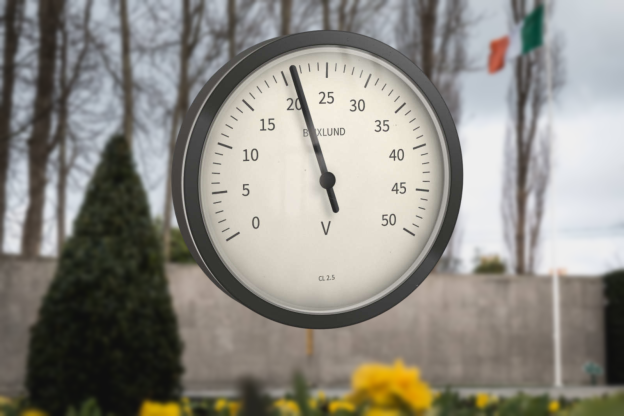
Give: **21** V
